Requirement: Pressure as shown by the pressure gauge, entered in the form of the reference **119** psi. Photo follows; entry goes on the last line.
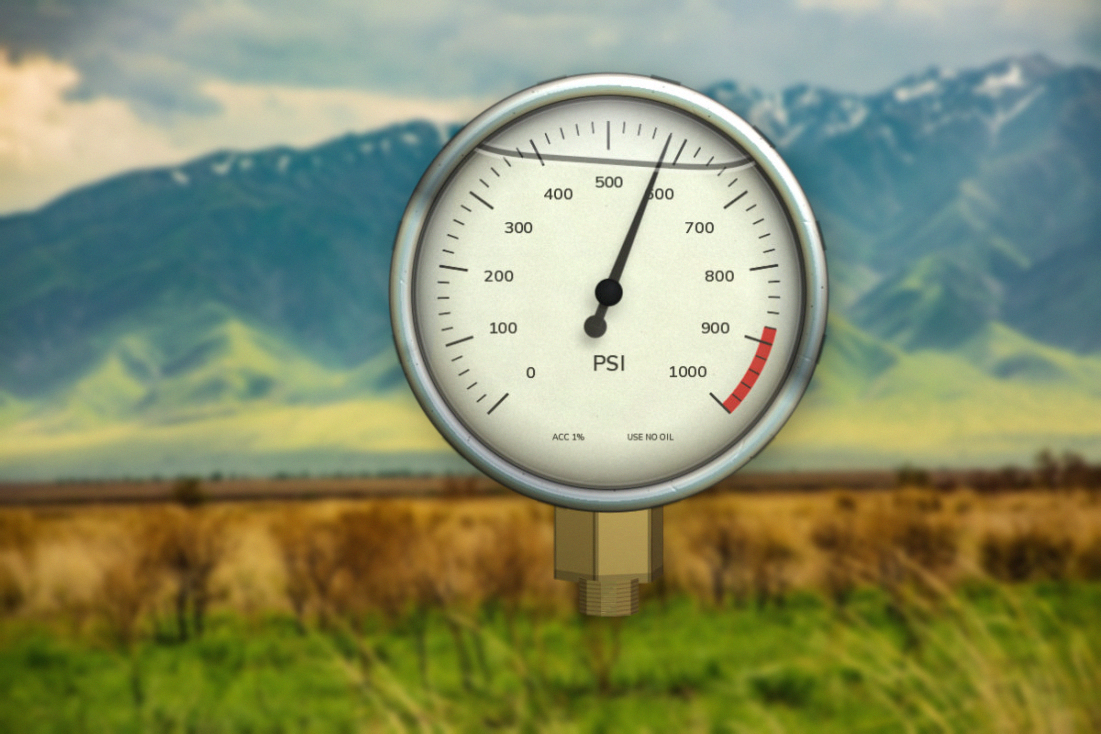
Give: **580** psi
